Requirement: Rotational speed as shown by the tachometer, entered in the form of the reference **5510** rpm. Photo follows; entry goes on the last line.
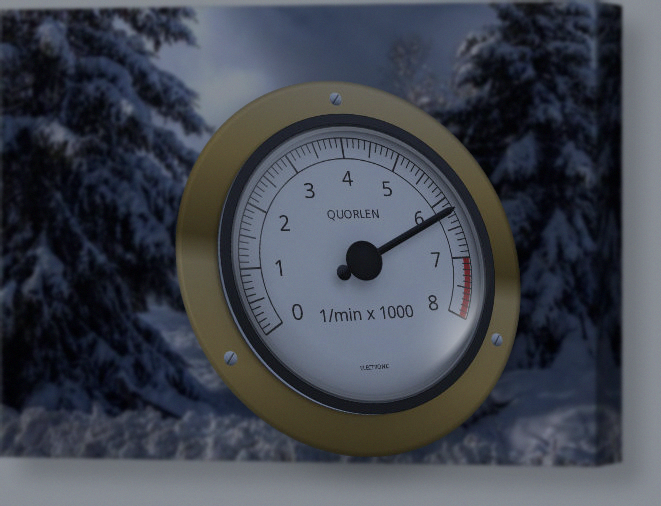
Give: **6200** rpm
